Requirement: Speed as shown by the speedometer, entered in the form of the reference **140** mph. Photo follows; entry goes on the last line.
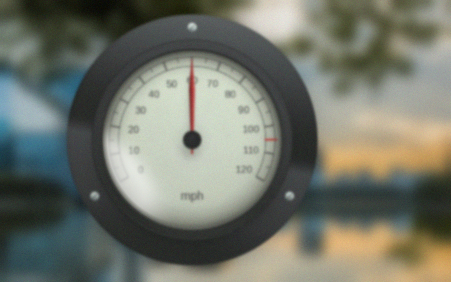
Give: **60** mph
